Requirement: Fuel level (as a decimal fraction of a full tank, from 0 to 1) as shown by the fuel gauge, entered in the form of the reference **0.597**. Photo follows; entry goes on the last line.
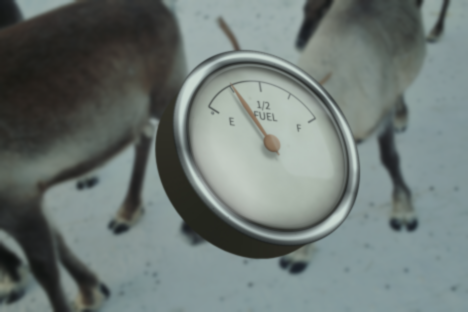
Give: **0.25**
